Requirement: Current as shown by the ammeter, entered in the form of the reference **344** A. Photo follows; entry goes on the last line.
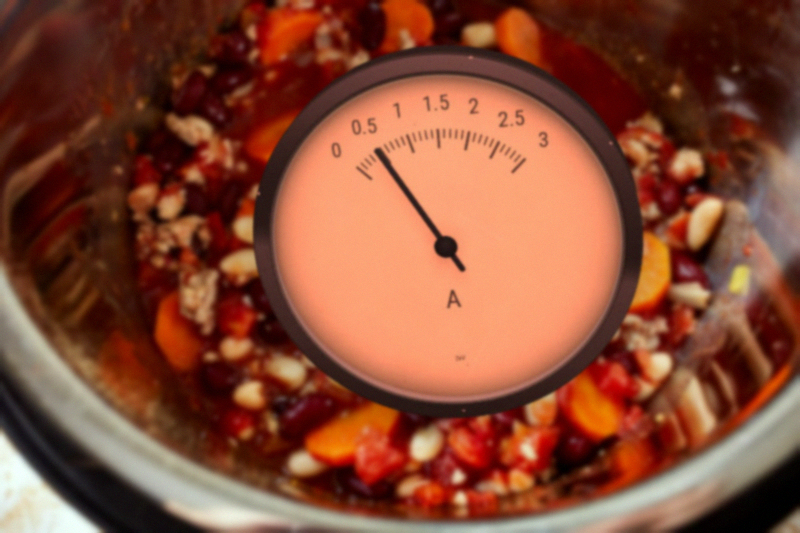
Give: **0.5** A
